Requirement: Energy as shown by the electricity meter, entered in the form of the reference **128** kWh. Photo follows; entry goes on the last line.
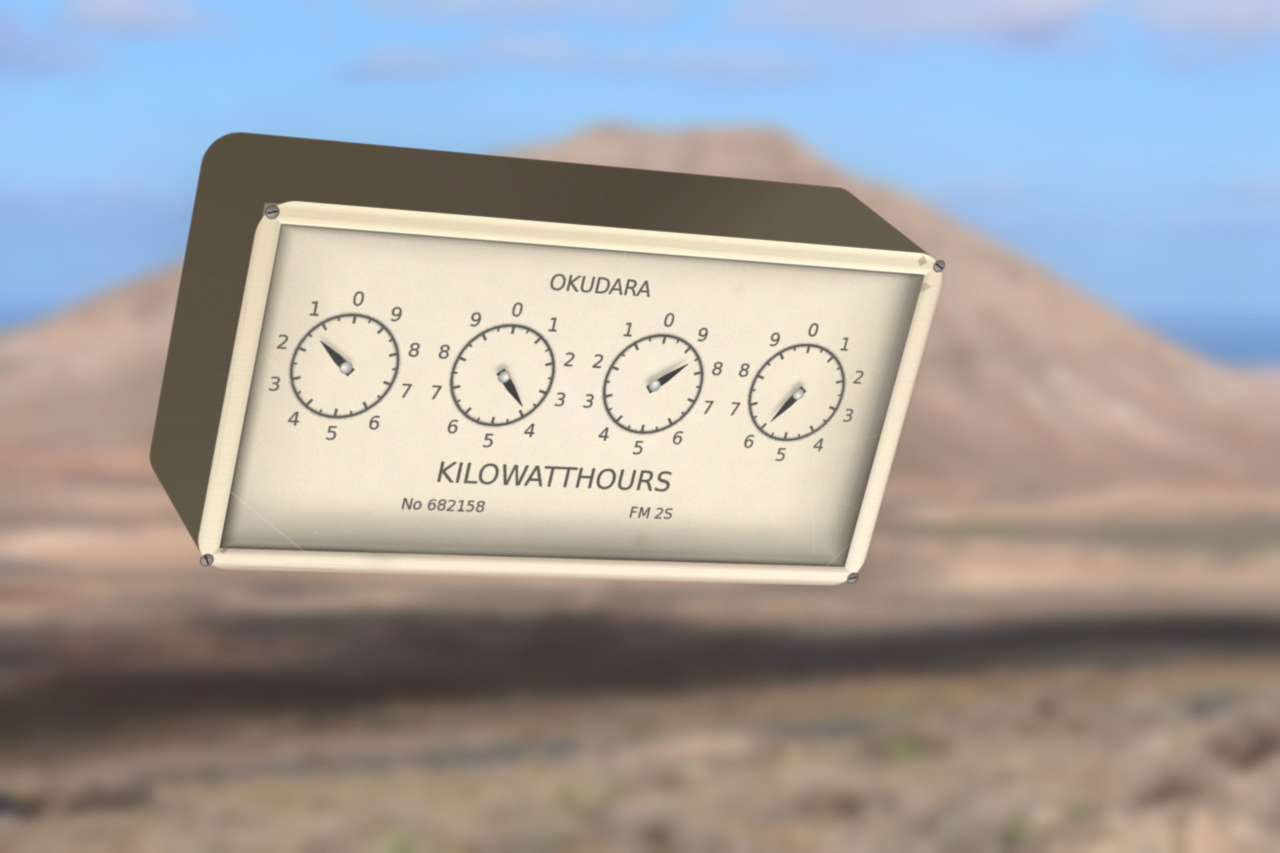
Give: **1386** kWh
